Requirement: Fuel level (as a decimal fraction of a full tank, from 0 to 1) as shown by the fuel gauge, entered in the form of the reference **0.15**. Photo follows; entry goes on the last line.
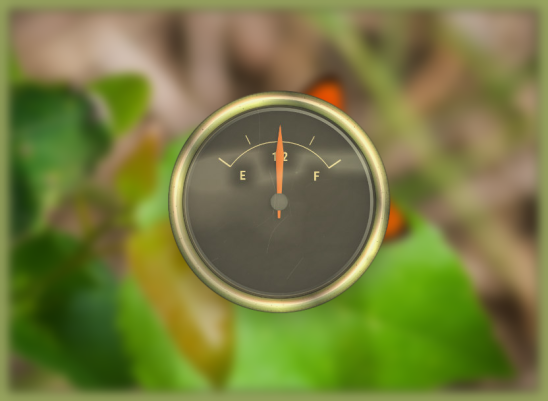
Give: **0.5**
